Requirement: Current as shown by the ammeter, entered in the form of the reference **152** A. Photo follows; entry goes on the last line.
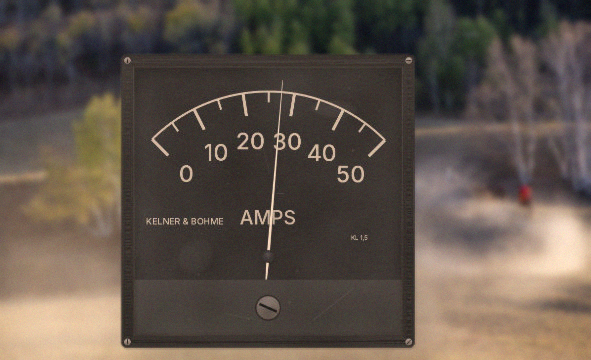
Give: **27.5** A
